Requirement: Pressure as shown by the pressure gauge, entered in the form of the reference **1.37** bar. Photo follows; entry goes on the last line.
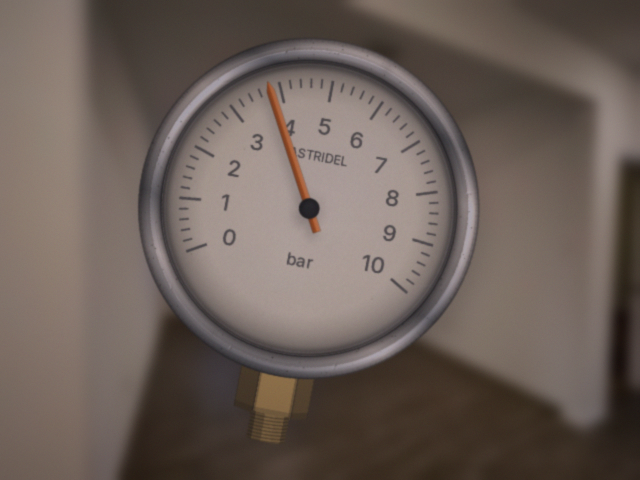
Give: **3.8** bar
